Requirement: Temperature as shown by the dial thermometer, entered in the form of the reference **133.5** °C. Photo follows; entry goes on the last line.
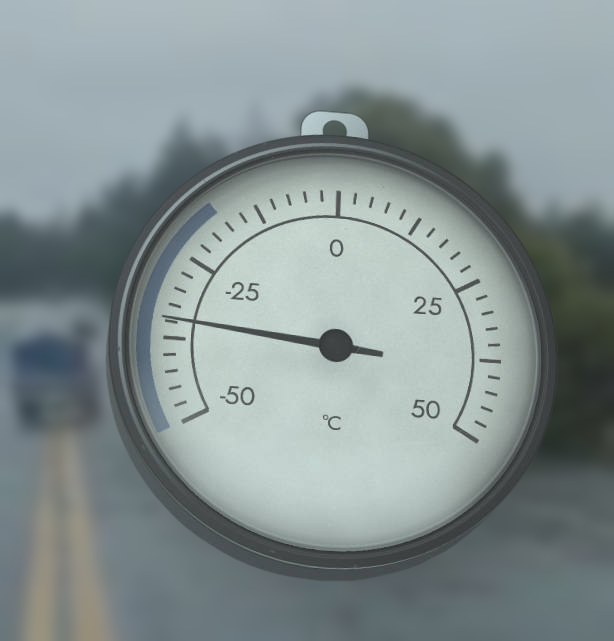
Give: **-35** °C
